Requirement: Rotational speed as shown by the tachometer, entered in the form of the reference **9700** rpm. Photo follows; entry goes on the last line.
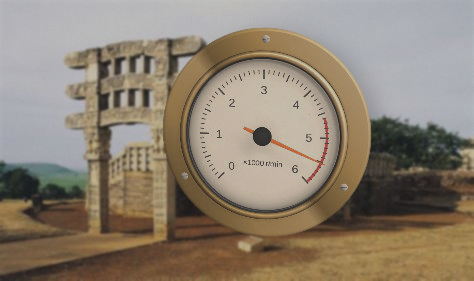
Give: **5500** rpm
